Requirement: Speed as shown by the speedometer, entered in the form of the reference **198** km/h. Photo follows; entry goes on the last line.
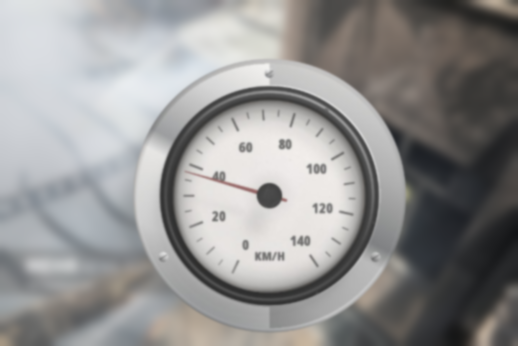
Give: **37.5** km/h
